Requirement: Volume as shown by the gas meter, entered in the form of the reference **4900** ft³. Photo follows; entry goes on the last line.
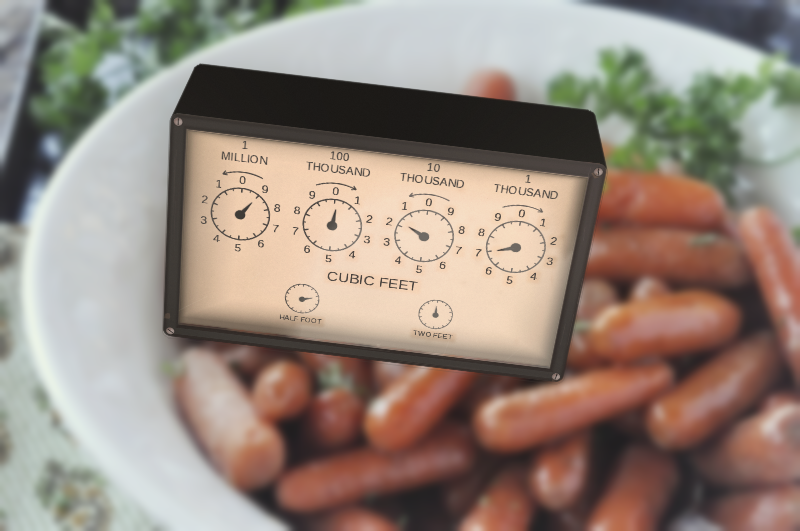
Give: **901700** ft³
